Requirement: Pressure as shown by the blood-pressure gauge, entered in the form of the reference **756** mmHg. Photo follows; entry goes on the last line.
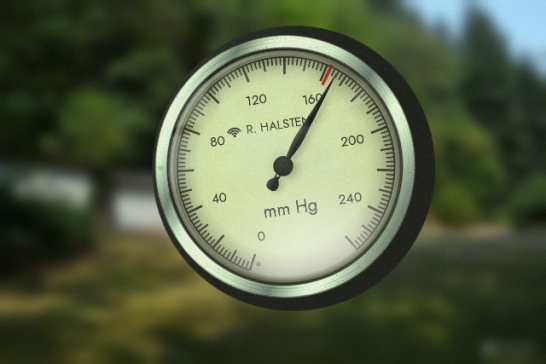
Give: **166** mmHg
